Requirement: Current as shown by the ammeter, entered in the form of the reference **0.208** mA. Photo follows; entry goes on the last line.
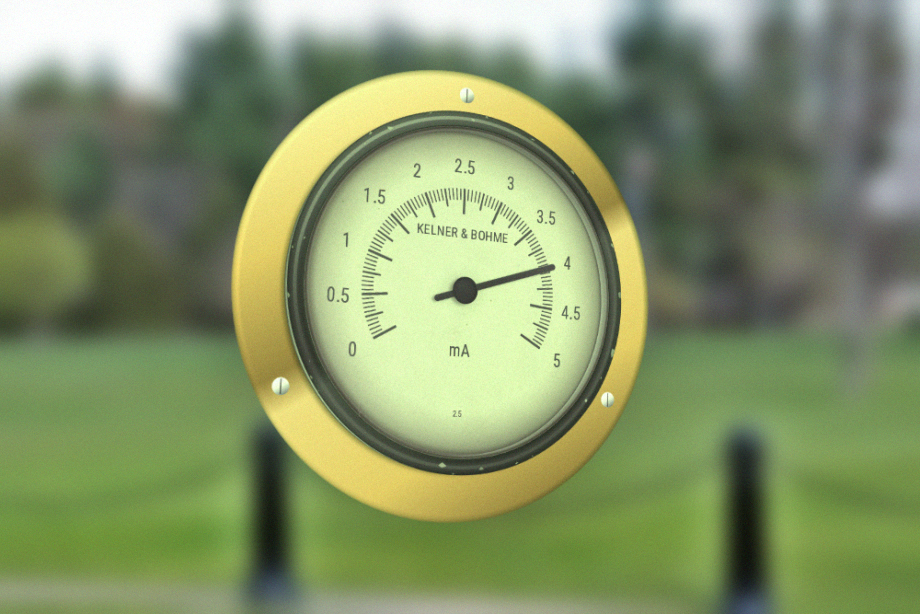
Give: **4** mA
